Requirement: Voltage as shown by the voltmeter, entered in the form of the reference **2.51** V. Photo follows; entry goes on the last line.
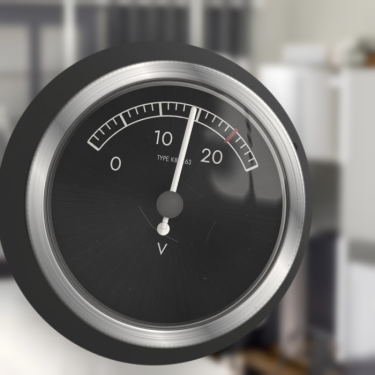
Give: **14** V
